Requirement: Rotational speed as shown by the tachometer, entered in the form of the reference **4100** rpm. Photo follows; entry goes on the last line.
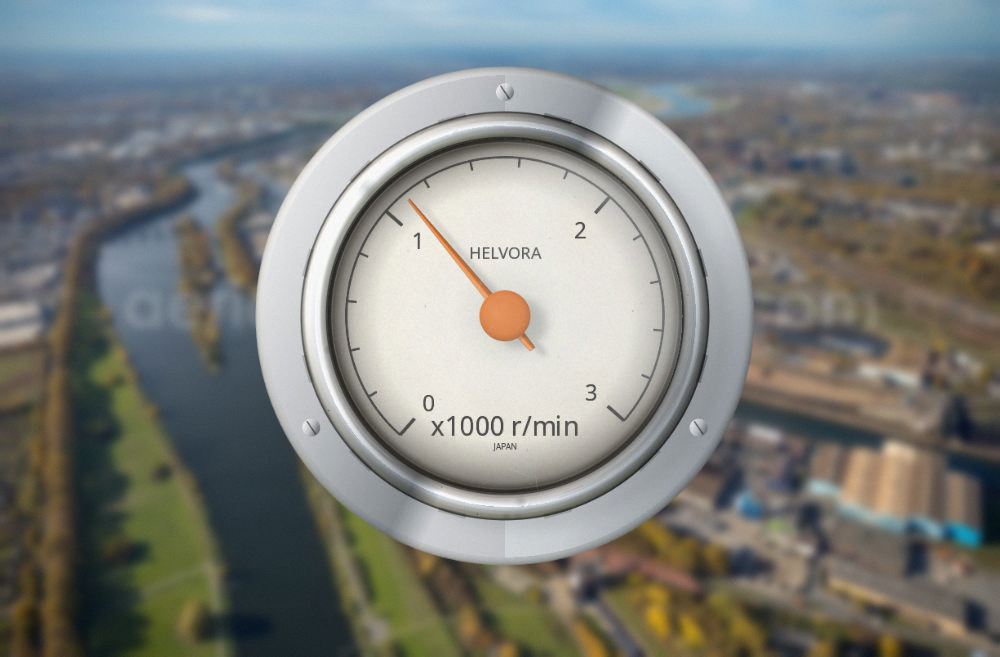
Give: **1100** rpm
